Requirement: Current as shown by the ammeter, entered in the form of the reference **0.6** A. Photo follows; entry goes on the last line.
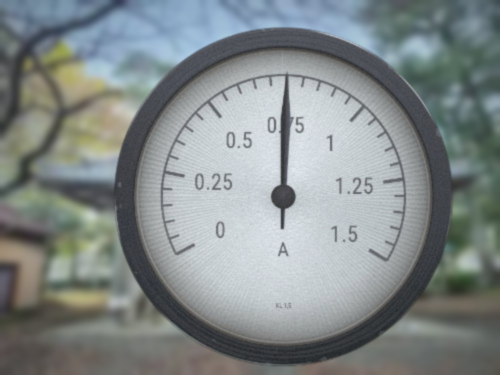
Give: **0.75** A
